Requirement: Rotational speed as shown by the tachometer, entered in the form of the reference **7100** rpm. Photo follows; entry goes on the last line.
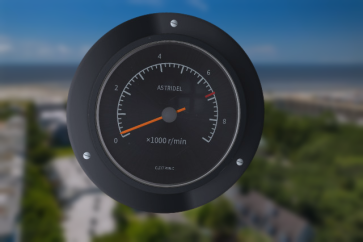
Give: **200** rpm
